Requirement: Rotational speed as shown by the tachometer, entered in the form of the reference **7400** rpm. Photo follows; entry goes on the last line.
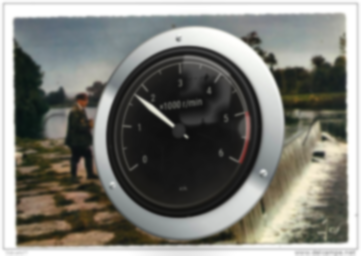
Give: **1750** rpm
